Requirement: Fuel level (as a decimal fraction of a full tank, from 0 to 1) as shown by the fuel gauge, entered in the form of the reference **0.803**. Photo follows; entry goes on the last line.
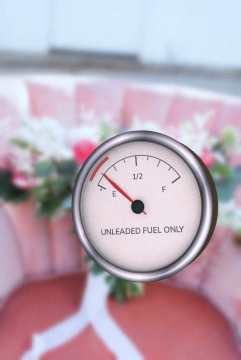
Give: **0.125**
